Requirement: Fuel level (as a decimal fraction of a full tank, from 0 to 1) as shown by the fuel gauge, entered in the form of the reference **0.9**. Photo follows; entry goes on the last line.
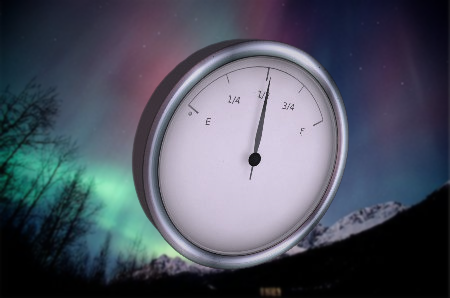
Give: **0.5**
